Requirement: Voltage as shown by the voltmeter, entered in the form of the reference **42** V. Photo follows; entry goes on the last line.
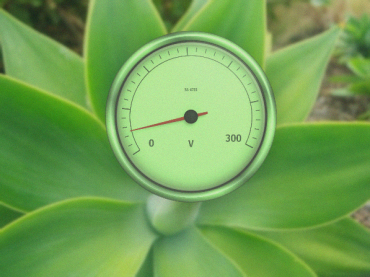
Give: **25** V
